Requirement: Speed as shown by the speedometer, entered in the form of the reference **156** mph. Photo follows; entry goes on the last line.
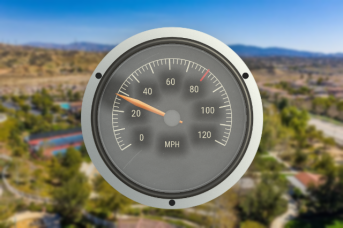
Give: **28** mph
